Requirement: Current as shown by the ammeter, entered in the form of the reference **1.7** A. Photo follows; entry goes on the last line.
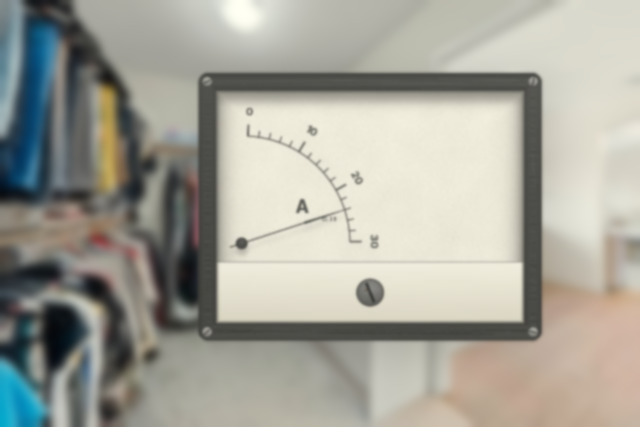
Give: **24** A
